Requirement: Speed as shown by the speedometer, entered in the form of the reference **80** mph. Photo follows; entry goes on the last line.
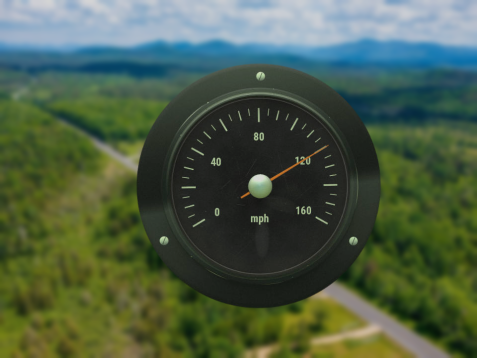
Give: **120** mph
